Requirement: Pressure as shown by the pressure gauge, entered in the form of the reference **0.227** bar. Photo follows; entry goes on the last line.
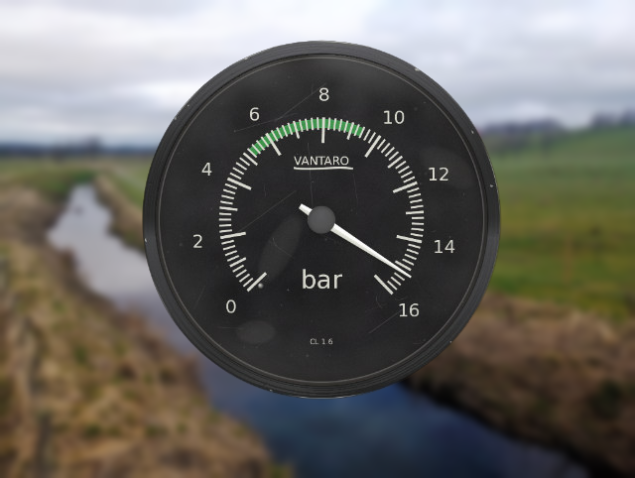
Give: **15.2** bar
